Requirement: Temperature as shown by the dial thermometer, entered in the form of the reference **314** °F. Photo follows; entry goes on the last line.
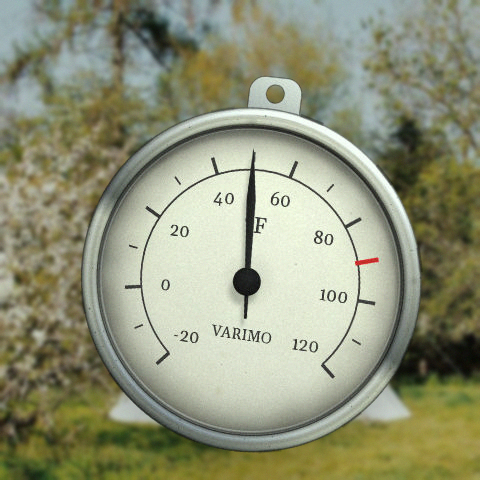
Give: **50** °F
